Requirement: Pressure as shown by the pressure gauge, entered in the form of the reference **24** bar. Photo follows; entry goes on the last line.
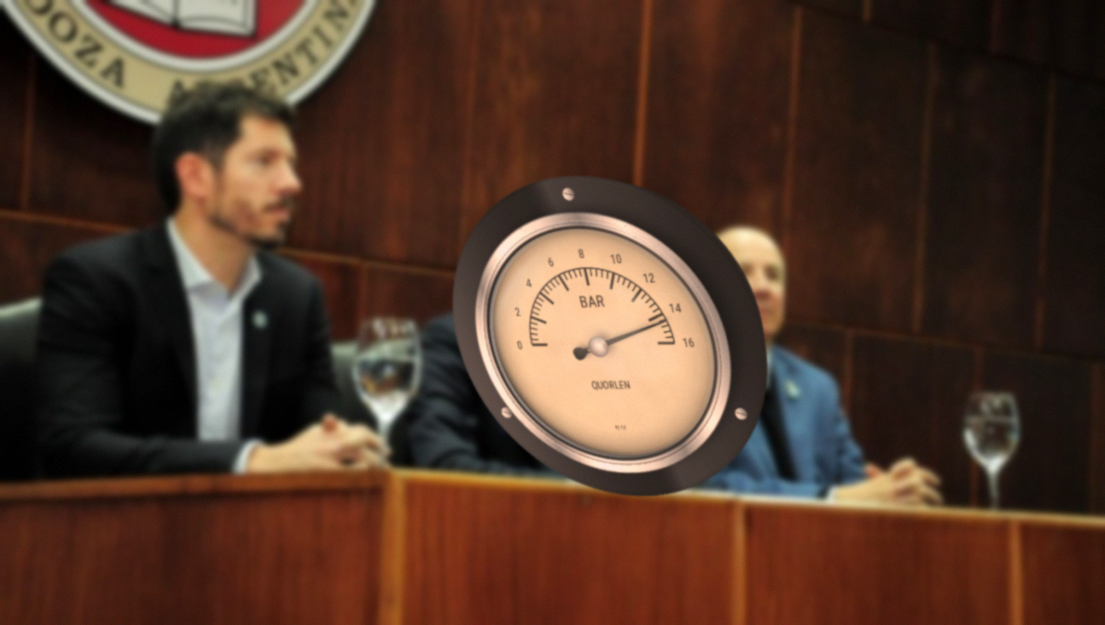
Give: **14.4** bar
